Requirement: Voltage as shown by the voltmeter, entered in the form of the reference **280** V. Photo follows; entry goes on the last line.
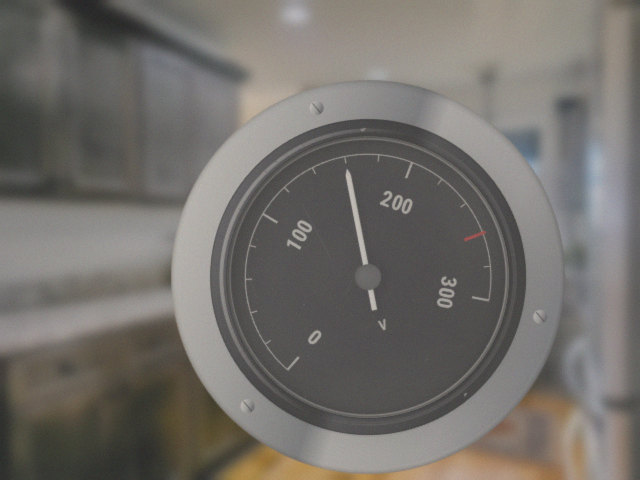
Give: **160** V
